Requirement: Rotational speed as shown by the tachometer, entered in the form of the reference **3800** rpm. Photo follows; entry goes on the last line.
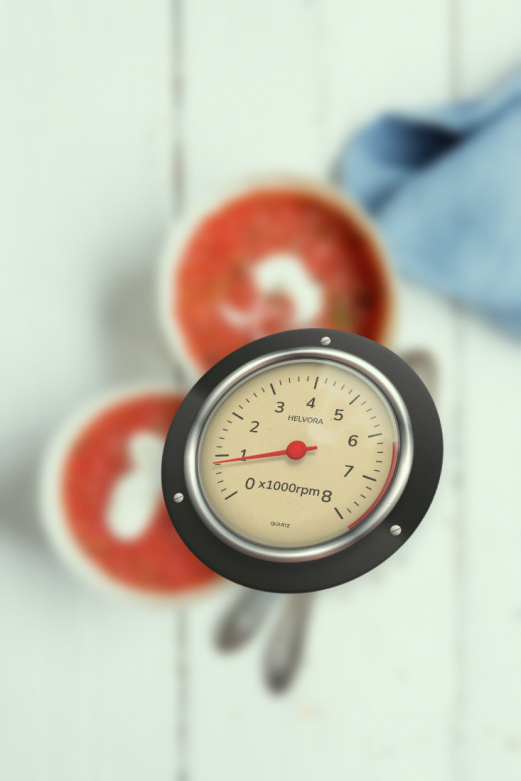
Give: **800** rpm
